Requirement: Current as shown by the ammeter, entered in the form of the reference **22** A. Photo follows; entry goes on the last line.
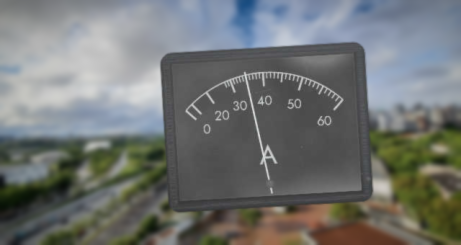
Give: **35** A
